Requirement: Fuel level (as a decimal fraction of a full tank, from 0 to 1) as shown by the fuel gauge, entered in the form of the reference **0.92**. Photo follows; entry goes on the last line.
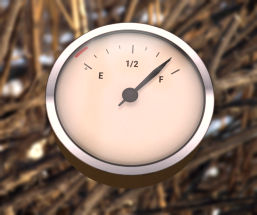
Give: **0.875**
